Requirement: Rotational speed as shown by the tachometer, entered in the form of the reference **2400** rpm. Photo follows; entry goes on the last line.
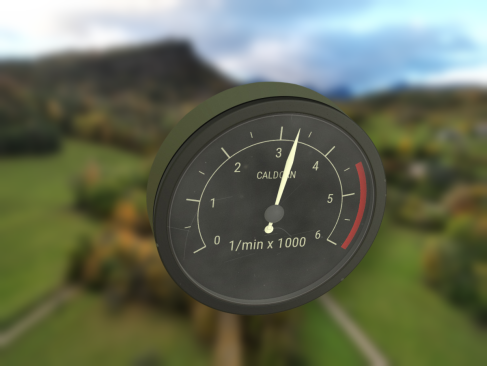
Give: **3250** rpm
